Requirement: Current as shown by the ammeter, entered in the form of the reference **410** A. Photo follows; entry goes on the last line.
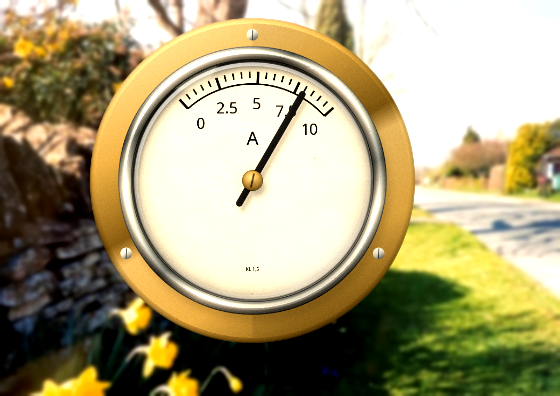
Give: **8** A
